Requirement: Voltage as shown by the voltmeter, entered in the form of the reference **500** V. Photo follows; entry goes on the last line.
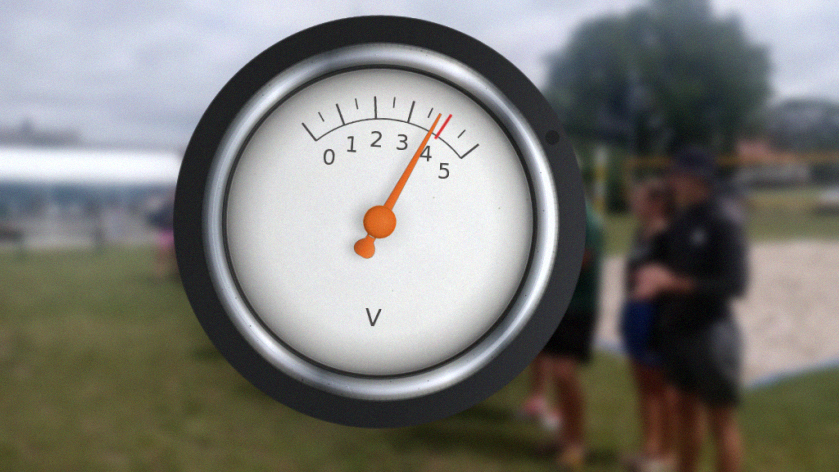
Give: **3.75** V
